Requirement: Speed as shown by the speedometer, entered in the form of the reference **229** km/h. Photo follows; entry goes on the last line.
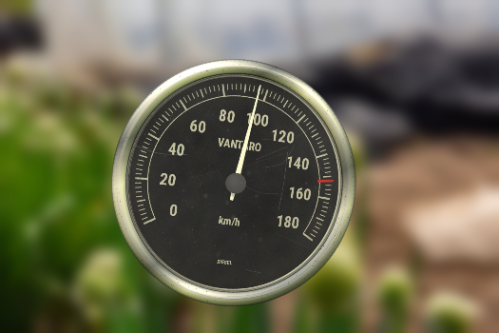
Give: **96** km/h
